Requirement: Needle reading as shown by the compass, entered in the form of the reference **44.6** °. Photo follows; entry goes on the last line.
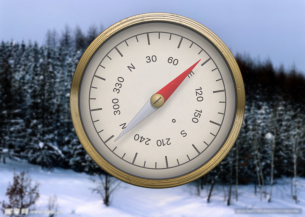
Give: **85** °
